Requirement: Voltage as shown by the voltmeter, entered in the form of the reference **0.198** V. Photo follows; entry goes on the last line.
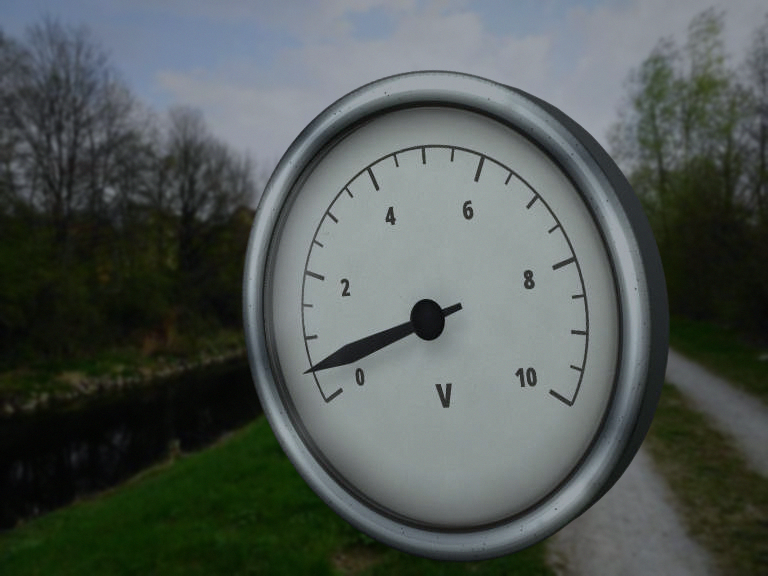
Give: **0.5** V
